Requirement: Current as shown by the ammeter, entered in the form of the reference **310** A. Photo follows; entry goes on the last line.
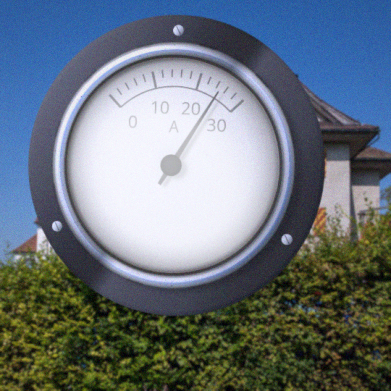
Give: **25** A
